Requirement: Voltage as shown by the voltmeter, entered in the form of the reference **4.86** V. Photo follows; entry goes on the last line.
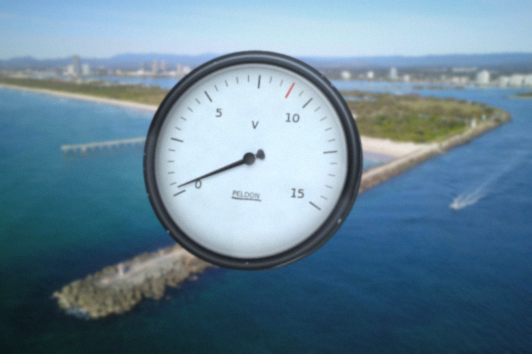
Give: **0.25** V
